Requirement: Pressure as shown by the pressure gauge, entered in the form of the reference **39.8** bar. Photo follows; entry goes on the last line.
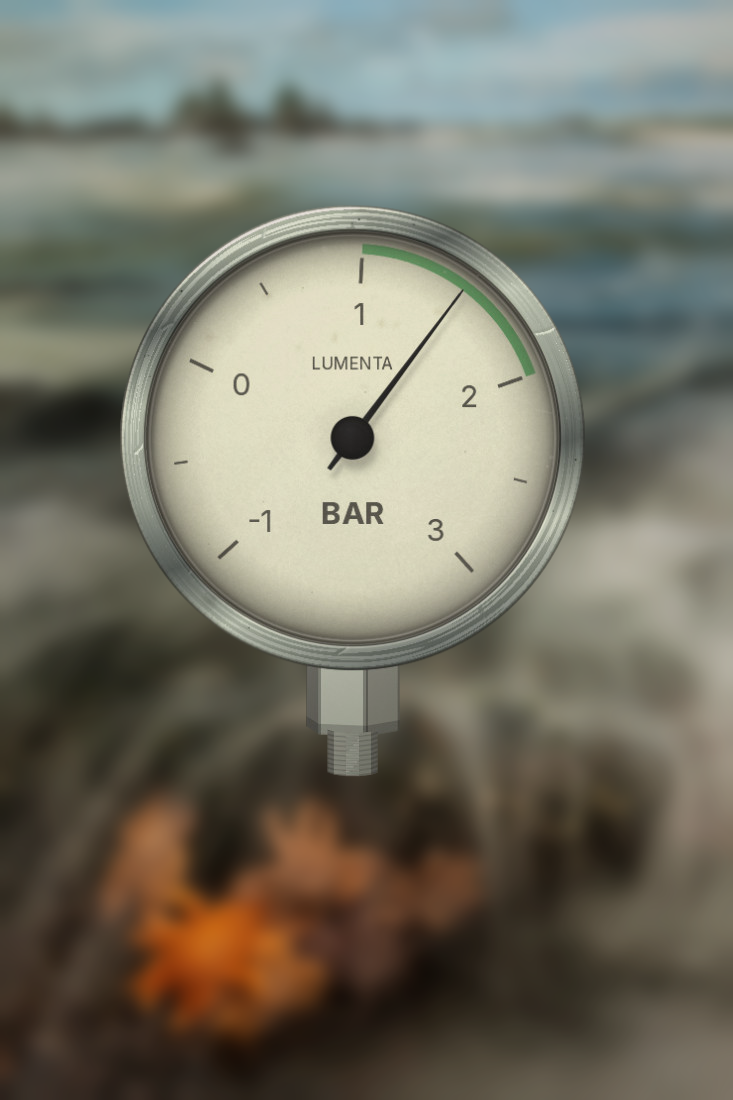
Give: **1.5** bar
